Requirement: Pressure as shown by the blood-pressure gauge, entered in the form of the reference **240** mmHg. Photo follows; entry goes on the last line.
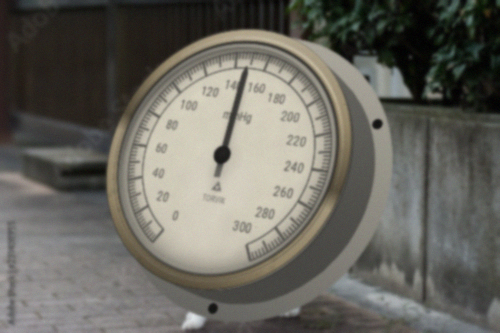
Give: **150** mmHg
